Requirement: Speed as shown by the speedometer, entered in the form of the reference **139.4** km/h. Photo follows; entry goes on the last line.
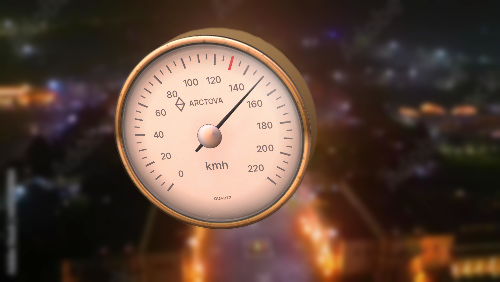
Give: **150** km/h
